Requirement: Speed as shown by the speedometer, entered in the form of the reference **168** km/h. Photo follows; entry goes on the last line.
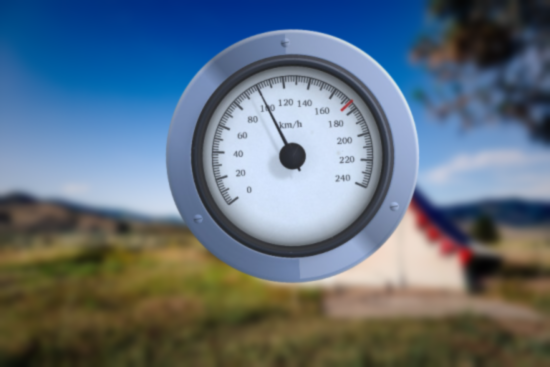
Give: **100** km/h
